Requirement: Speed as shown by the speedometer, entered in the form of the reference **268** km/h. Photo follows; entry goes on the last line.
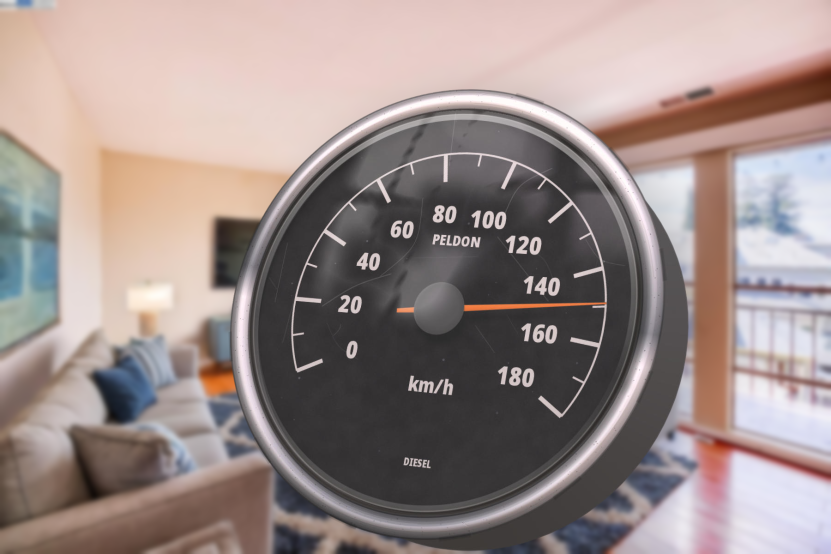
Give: **150** km/h
